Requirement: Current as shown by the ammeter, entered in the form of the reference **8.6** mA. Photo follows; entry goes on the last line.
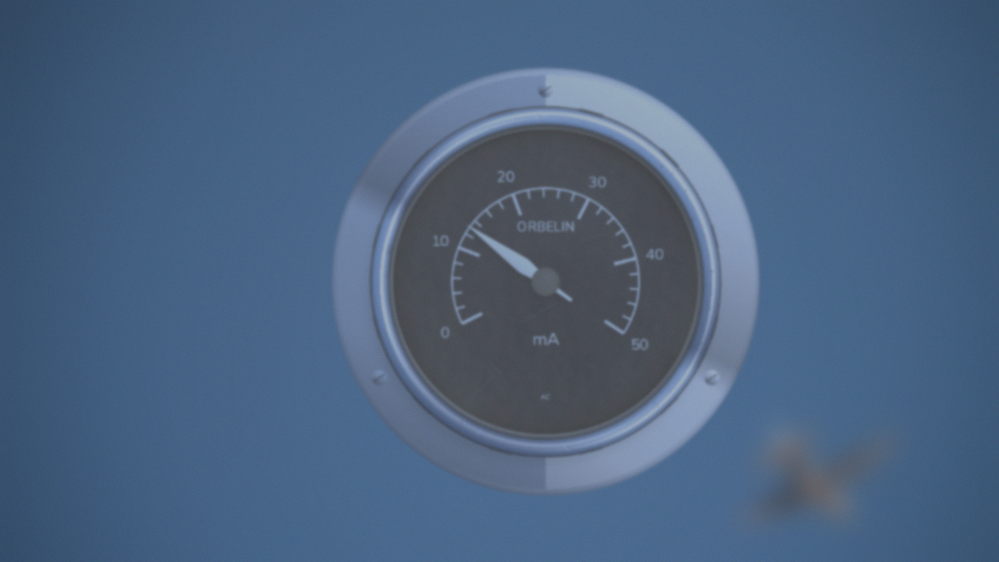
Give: **13** mA
